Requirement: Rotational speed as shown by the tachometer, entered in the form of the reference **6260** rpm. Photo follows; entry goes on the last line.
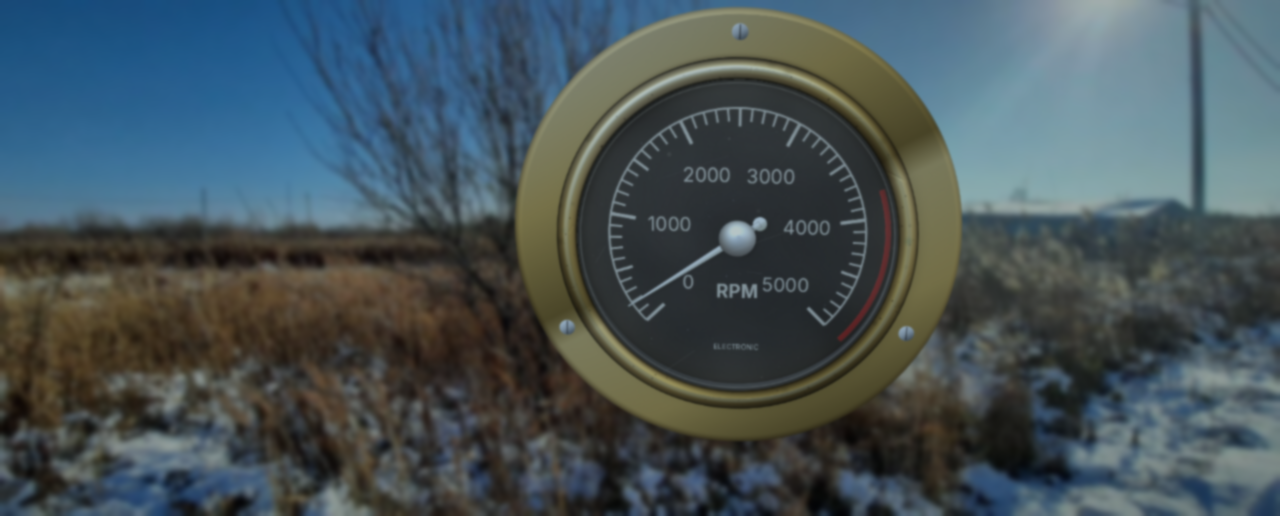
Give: **200** rpm
